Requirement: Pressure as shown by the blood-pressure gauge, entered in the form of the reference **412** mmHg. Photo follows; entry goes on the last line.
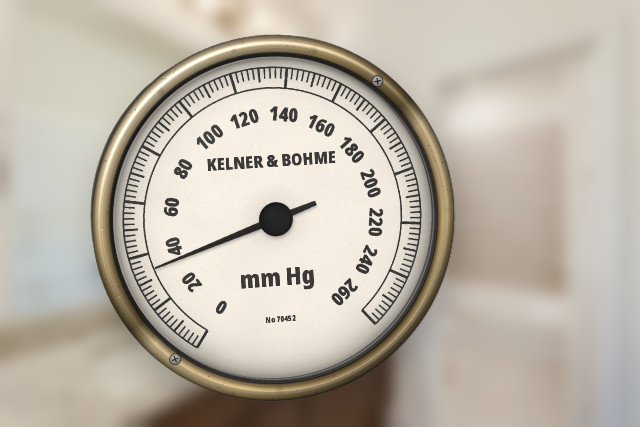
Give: **34** mmHg
